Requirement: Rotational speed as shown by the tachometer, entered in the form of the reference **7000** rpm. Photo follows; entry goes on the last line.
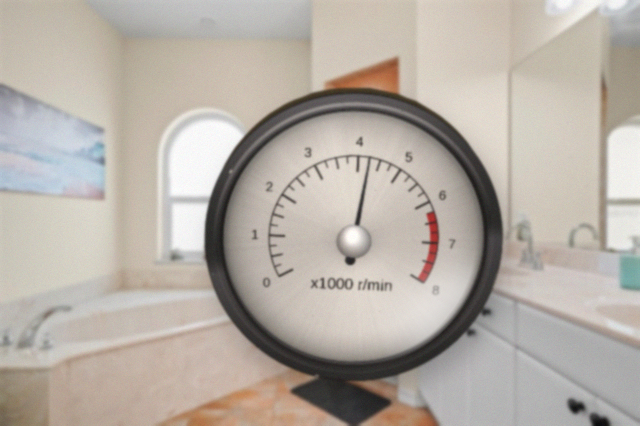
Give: **4250** rpm
